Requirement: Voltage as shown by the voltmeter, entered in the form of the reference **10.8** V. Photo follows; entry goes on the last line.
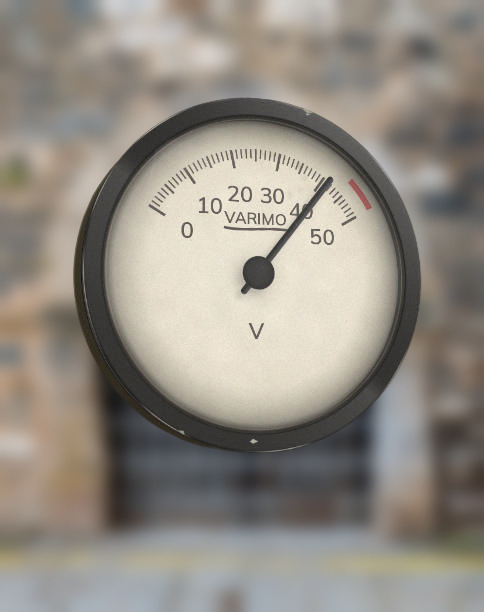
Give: **41** V
